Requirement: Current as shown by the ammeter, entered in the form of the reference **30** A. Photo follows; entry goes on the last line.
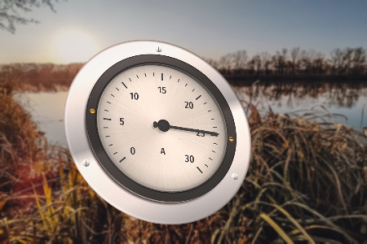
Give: **25** A
